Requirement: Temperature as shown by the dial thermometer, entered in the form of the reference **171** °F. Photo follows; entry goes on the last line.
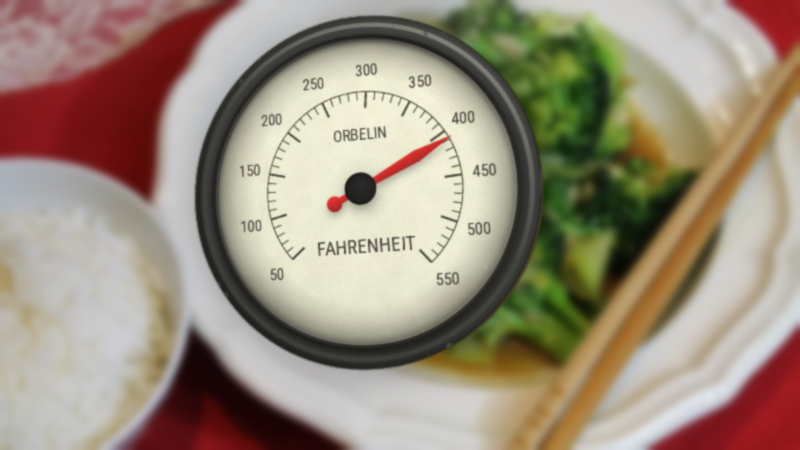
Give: **410** °F
